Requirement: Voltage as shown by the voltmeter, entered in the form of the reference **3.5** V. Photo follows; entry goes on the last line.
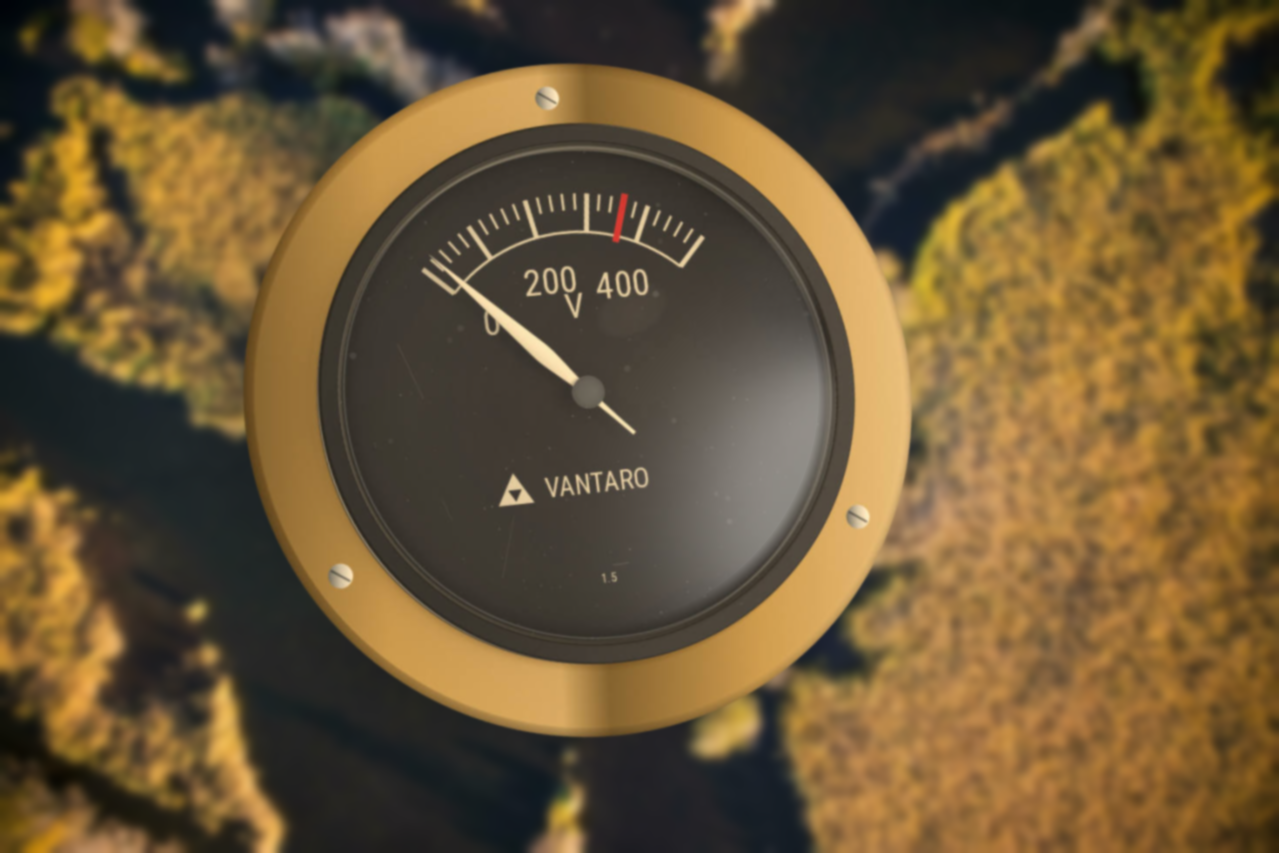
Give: **20** V
